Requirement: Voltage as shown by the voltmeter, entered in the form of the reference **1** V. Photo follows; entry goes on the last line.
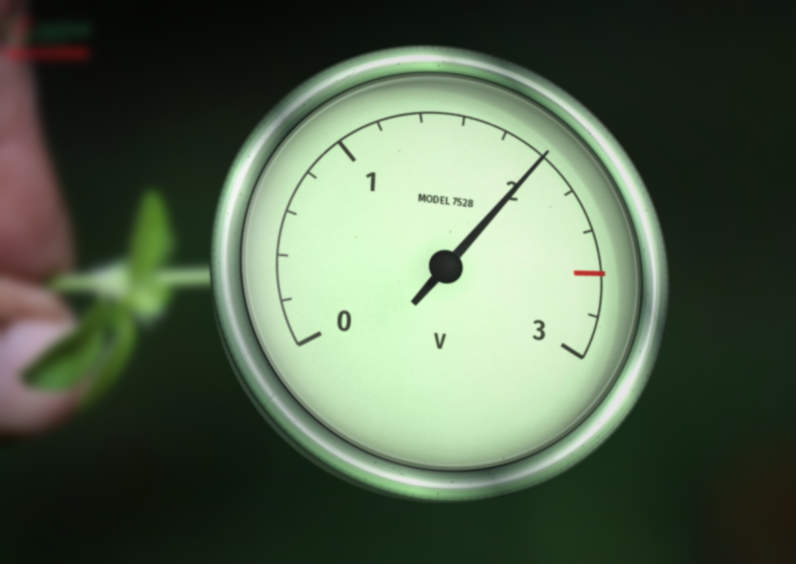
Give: **2** V
